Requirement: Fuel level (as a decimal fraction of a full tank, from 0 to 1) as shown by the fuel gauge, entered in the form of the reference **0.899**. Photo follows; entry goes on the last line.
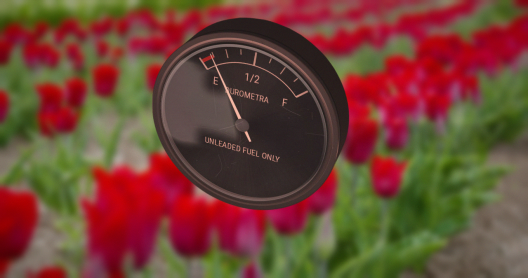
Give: **0.125**
